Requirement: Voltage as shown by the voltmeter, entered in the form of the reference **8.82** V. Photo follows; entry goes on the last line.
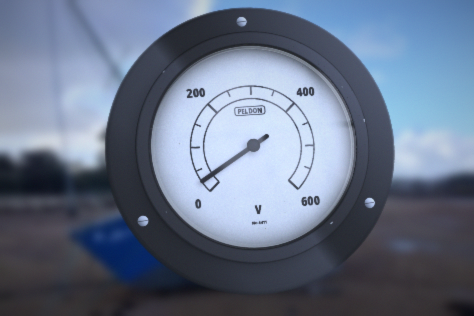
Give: **25** V
